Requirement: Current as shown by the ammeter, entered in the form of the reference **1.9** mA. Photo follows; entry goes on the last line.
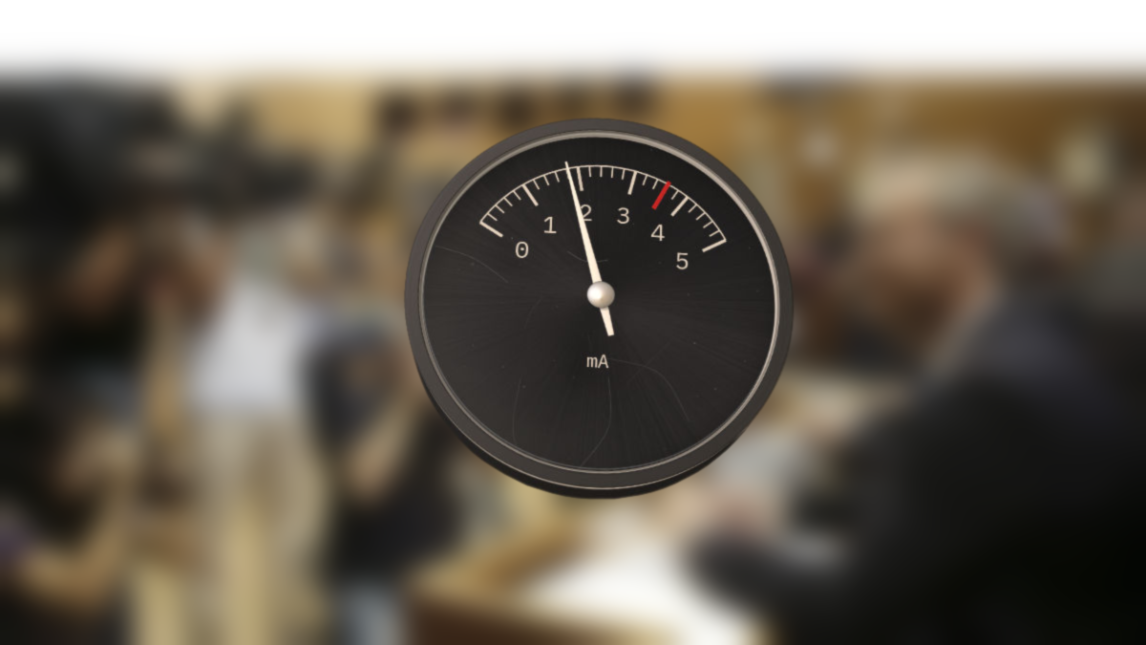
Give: **1.8** mA
